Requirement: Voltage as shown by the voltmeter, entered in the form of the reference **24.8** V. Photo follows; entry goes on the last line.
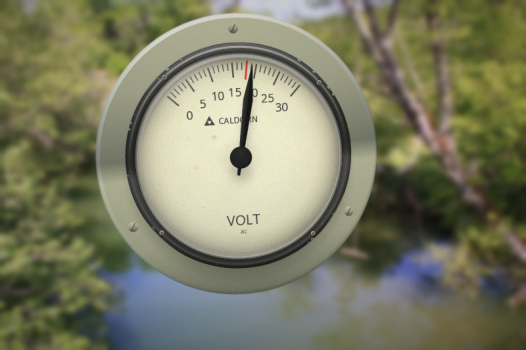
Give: **19** V
